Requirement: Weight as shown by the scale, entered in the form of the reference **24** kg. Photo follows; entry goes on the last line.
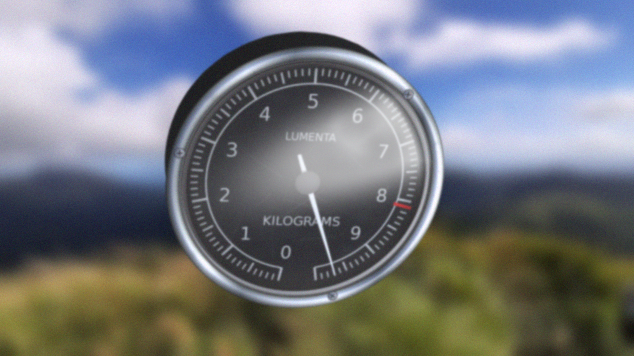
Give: **9.7** kg
